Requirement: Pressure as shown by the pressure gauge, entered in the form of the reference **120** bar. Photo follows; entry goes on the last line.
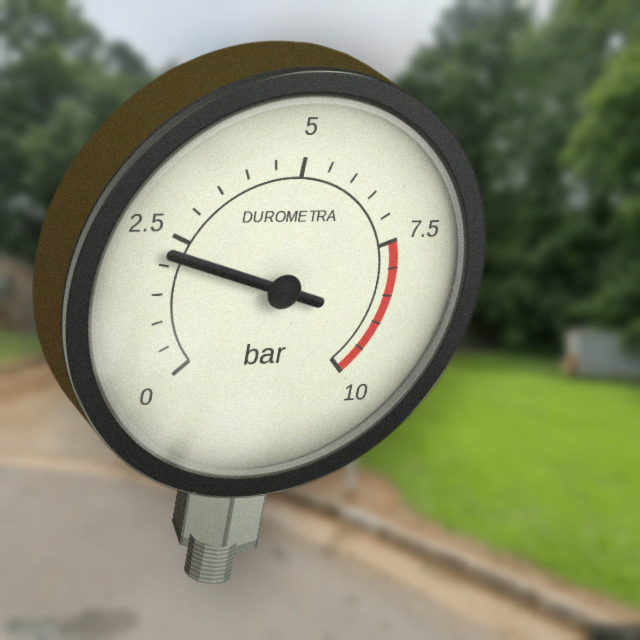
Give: **2.25** bar
